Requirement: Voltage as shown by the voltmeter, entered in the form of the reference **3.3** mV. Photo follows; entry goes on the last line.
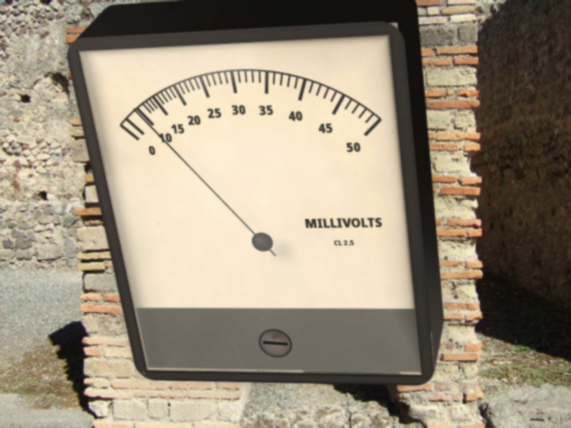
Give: **10** mV
